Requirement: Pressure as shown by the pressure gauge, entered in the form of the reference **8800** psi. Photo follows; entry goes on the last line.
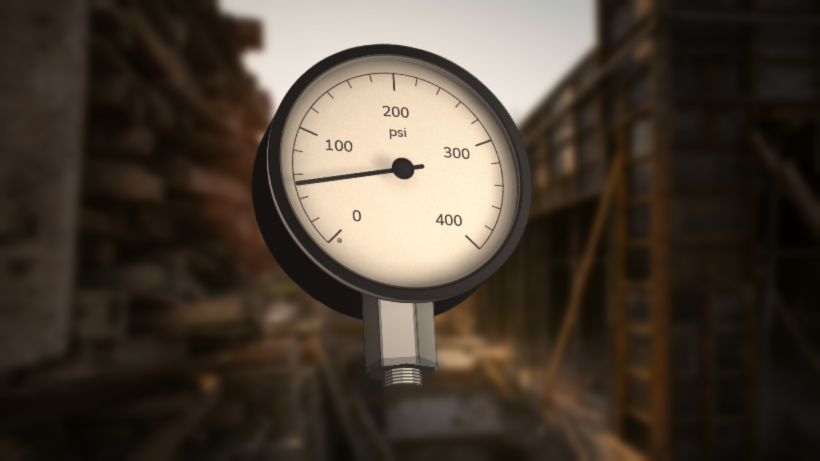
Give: **50** psi
